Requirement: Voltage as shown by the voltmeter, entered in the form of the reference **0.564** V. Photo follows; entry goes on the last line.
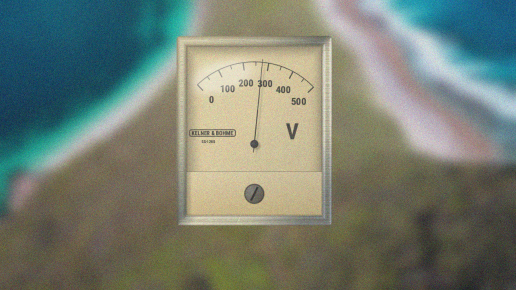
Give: **275** V
